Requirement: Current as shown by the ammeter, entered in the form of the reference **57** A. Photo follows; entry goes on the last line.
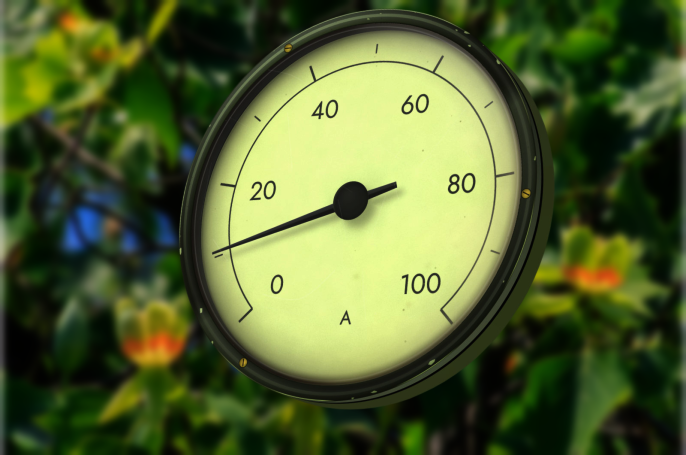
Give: **10** A
